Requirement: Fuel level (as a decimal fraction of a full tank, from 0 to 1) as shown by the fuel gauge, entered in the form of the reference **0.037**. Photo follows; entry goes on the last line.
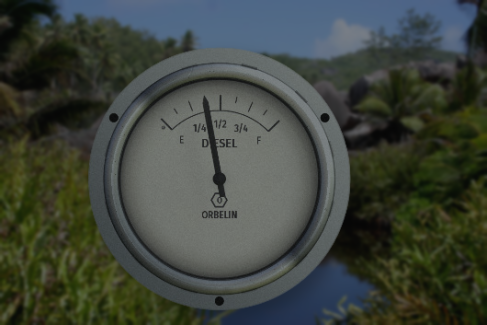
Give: **0.375**
